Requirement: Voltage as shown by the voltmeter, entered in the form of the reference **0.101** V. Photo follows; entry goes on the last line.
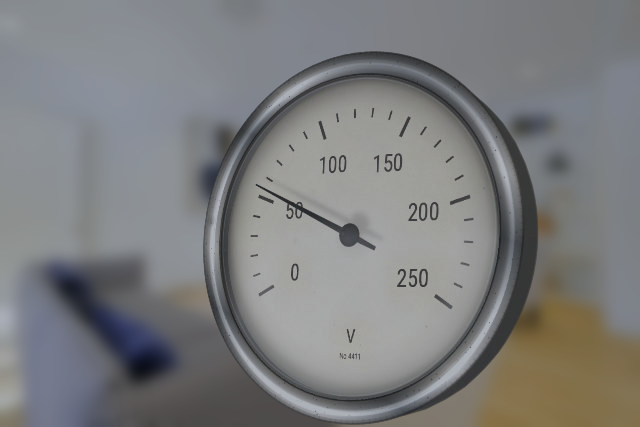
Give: **55** V
